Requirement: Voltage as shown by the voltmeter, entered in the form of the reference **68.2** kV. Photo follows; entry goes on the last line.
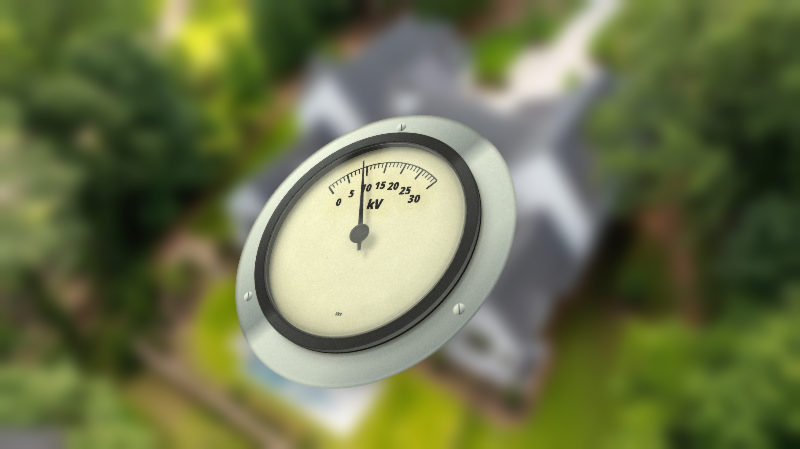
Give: **10** kV
